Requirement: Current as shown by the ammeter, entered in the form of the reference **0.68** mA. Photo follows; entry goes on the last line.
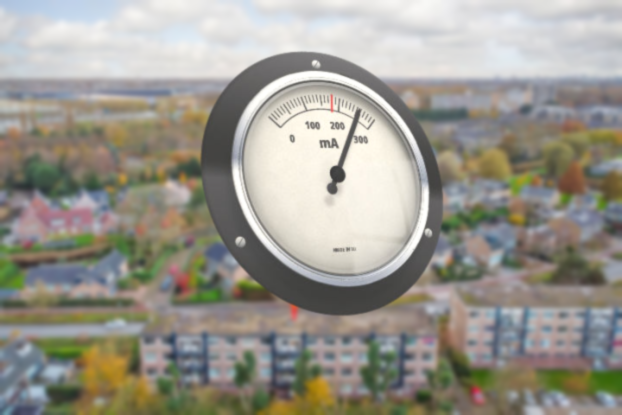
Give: **250** mA
